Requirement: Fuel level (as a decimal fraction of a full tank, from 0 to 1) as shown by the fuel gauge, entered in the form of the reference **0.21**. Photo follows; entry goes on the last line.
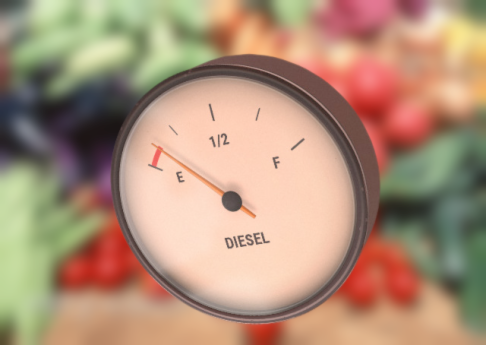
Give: **0.125**
